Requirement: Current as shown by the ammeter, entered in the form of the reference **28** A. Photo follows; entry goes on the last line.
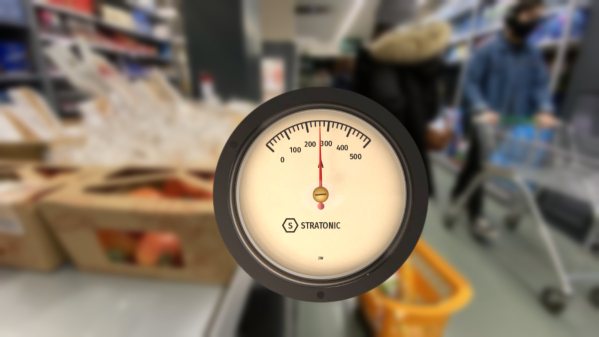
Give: **260** A
